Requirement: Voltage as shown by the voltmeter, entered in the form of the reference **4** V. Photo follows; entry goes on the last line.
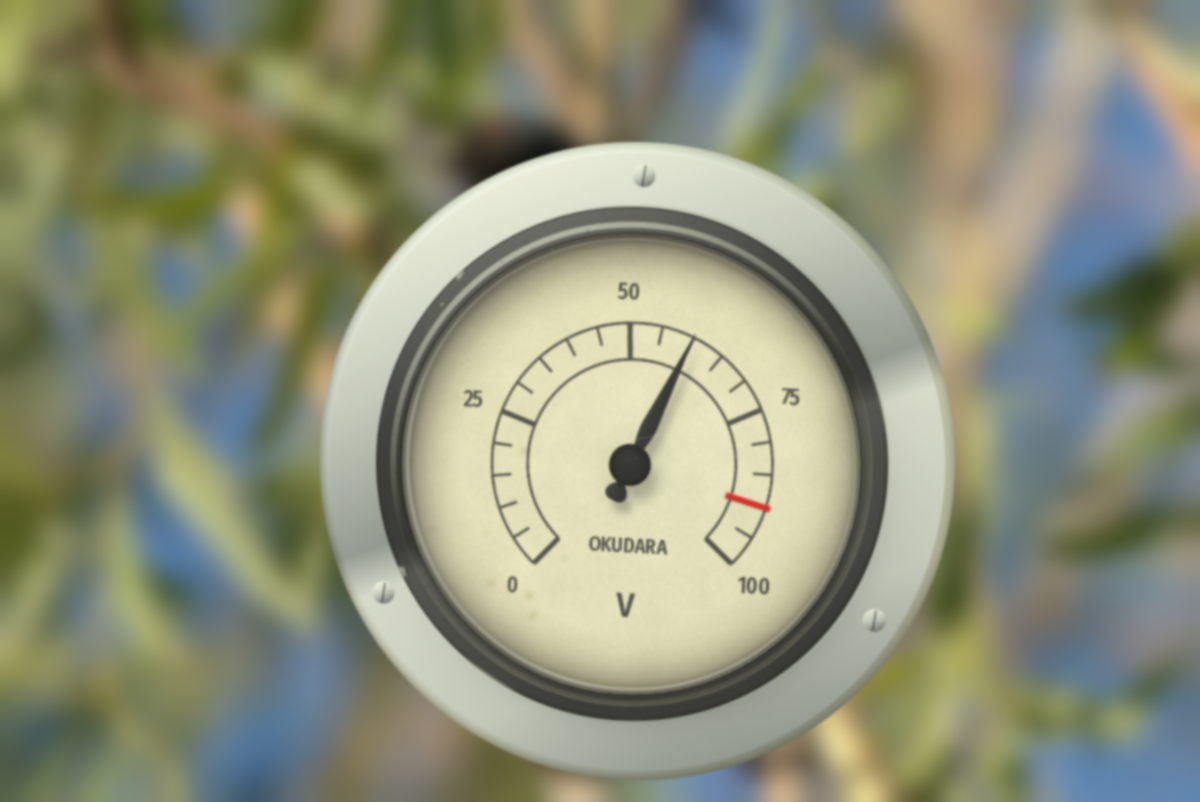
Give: **60** V
